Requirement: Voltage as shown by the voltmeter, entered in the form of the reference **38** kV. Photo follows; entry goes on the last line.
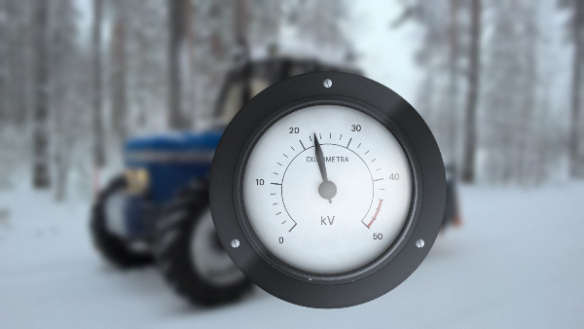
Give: **23** kV
